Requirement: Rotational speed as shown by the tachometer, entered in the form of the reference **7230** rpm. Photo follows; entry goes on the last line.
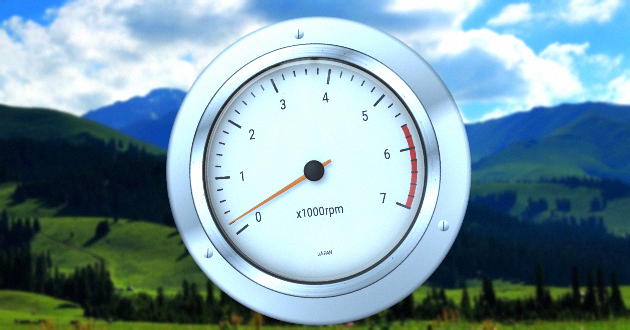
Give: **200** rpm
